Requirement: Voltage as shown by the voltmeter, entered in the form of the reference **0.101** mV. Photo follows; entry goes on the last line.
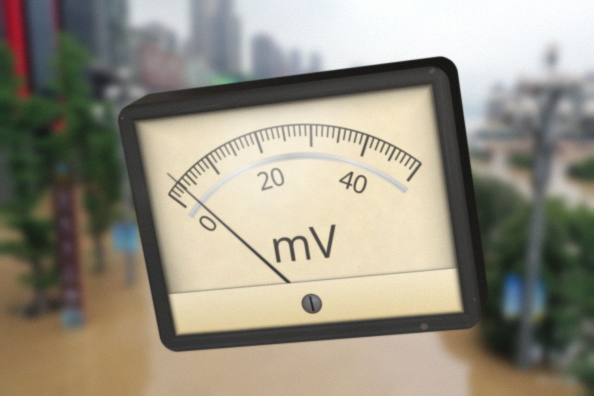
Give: **3** mV
